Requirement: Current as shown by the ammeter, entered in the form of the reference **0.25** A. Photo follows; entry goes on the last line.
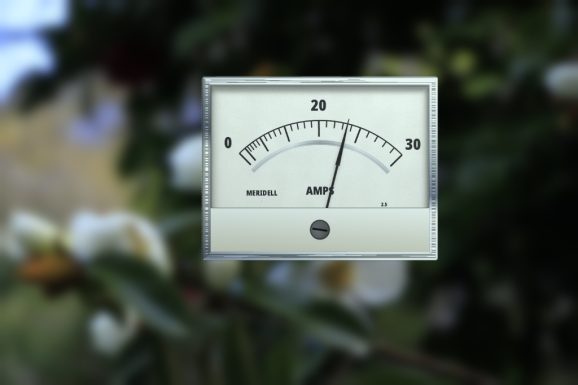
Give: **23.5** A
